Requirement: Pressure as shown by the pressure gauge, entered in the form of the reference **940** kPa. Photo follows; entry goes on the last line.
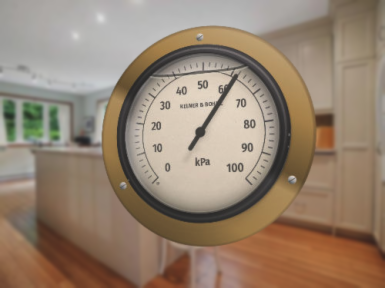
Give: **62** kPa
